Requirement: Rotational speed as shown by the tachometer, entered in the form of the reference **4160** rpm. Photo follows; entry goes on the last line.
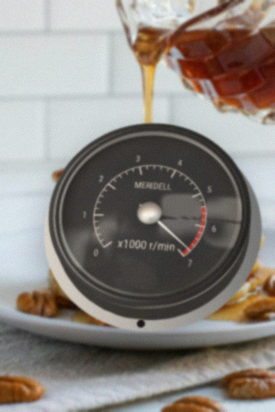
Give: **6800** rpm
